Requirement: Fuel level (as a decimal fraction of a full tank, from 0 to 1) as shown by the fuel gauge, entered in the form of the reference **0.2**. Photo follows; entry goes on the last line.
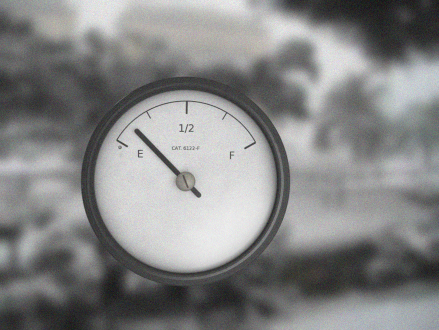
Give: **0.125**
